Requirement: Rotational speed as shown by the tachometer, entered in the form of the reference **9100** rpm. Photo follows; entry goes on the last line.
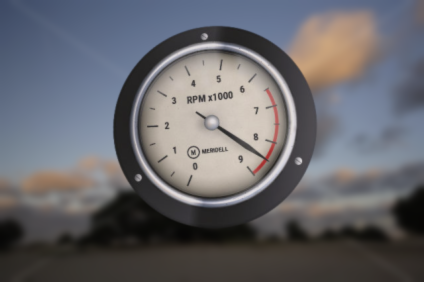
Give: **8500** rpm
